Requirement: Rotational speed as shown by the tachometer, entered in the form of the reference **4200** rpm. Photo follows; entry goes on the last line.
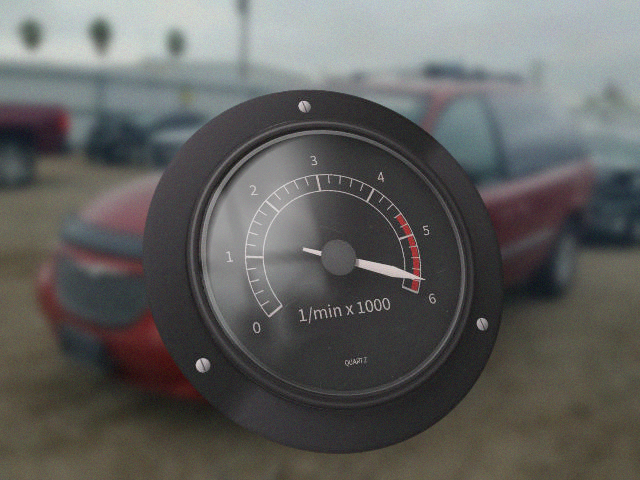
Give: **5800** rpm
